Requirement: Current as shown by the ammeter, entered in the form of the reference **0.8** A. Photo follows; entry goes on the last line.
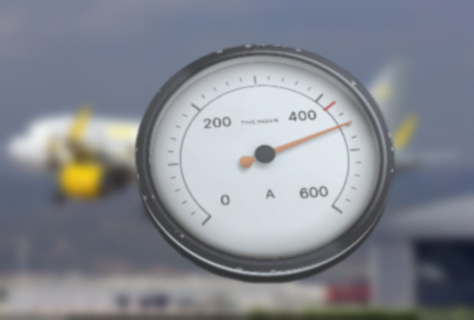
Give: **460** A
